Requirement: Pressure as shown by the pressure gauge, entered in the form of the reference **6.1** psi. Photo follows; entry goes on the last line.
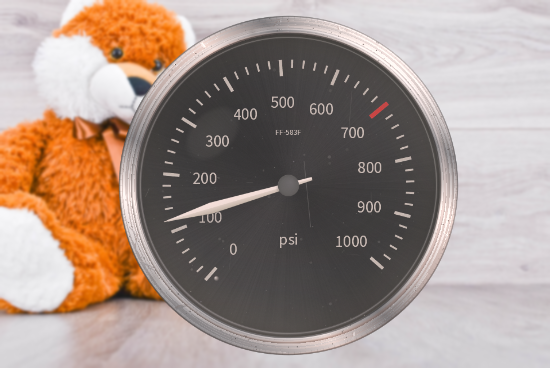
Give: **120** psi
